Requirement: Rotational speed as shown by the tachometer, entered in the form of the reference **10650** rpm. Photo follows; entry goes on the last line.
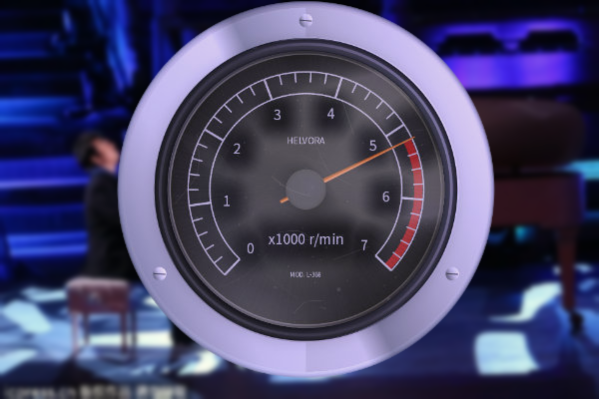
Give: **5200** rpm
